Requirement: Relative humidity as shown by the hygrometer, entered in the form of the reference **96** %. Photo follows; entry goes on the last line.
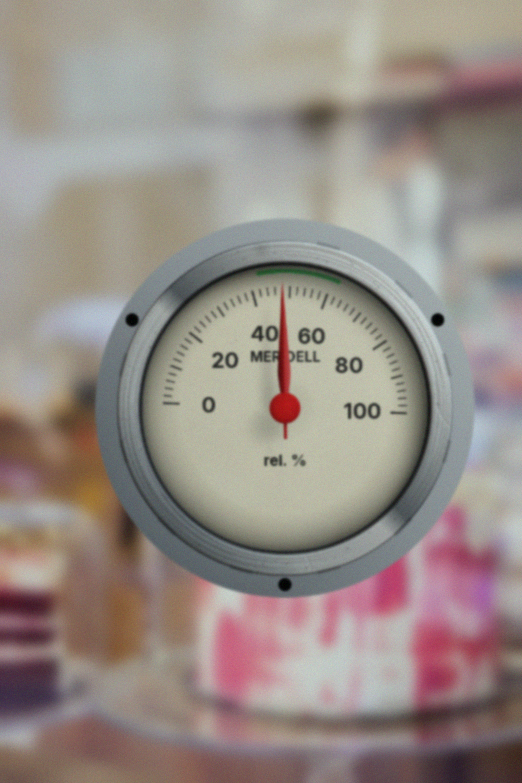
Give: **48** %
